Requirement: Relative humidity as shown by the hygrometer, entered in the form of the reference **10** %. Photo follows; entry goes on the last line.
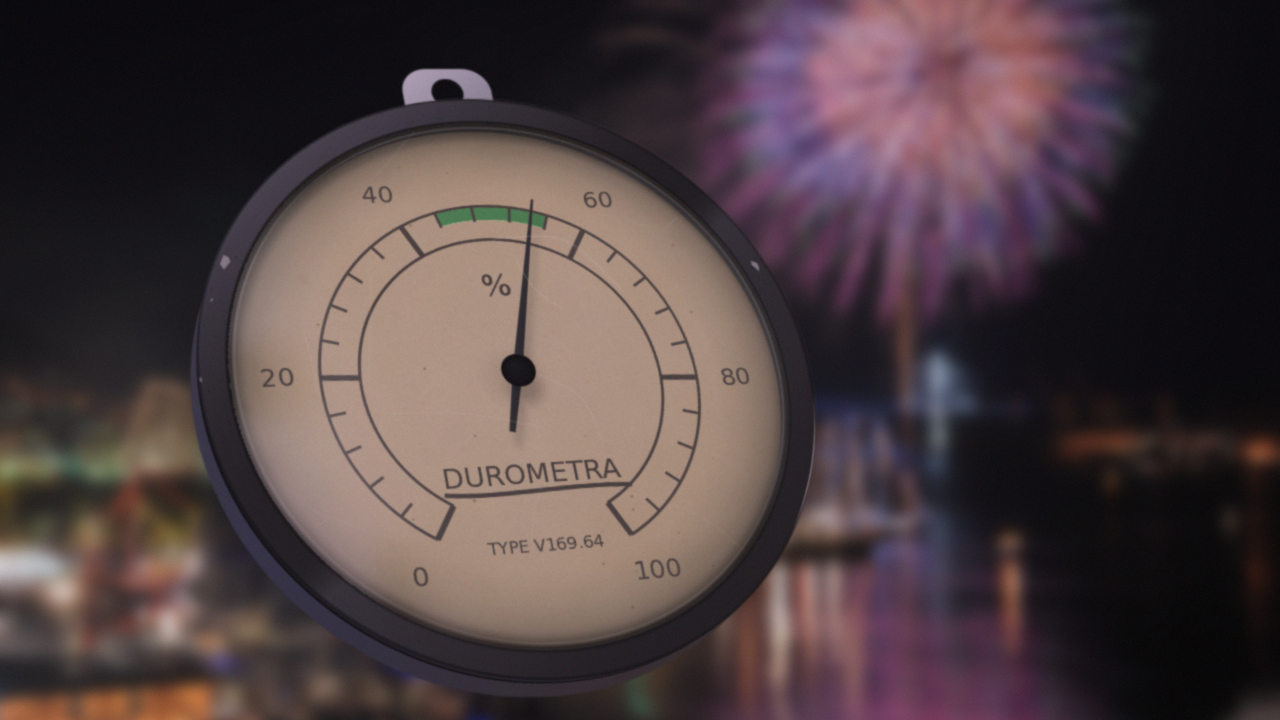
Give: **54** %
